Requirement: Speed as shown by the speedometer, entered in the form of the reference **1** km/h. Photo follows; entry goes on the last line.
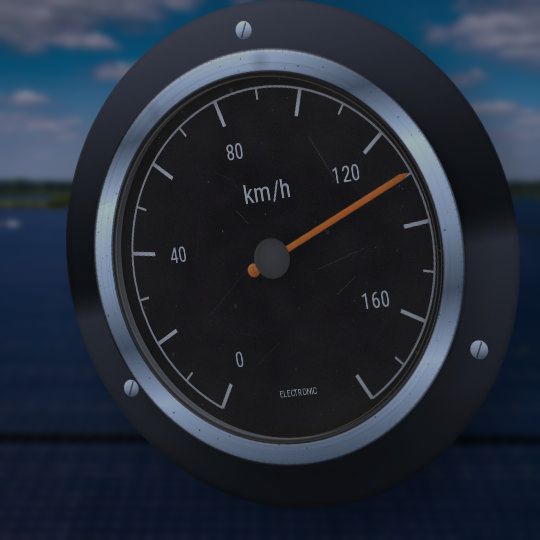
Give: **130** km/h
